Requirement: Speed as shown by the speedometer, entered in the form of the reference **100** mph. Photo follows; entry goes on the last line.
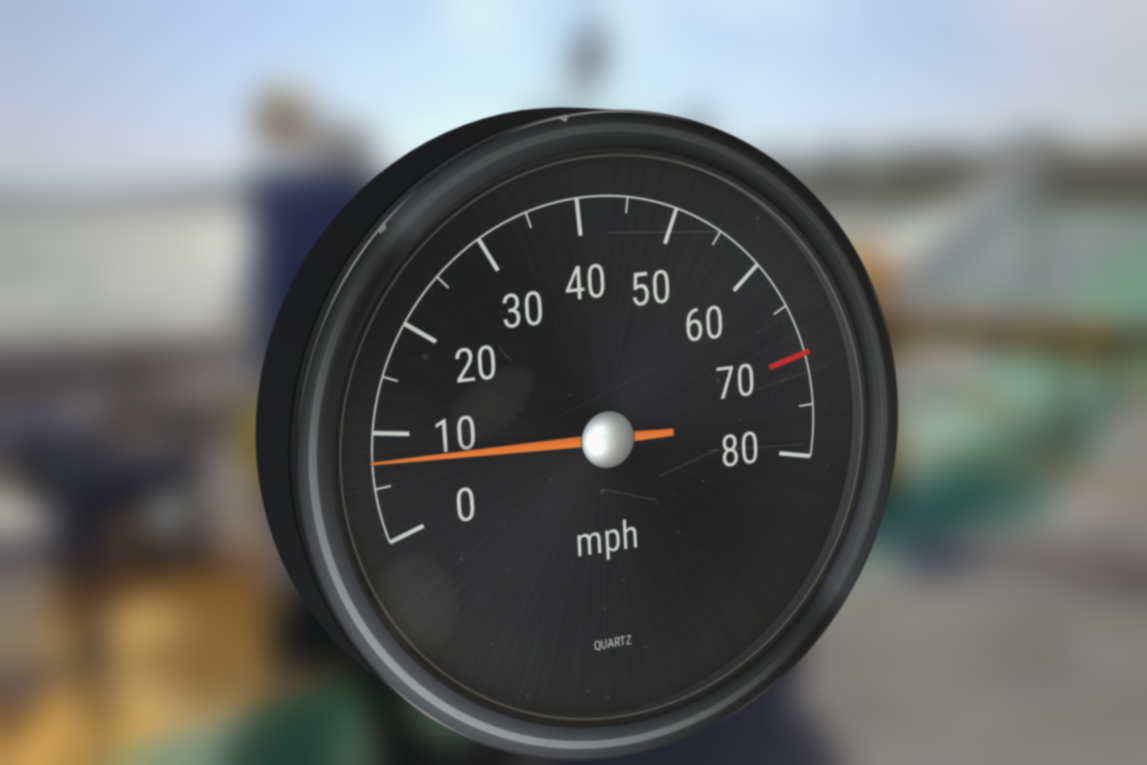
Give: **7.5** mph
